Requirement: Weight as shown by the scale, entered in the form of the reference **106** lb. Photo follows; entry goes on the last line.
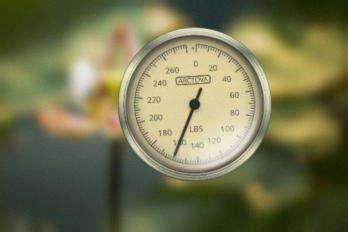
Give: **160** lb
